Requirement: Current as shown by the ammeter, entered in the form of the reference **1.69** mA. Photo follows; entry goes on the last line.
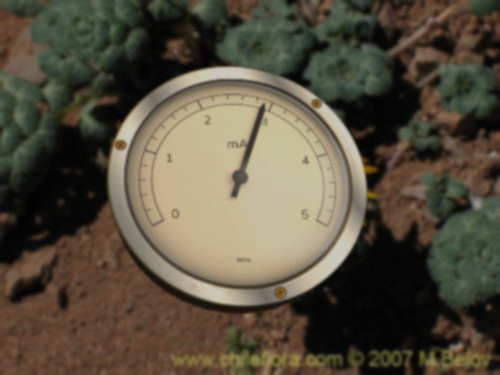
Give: **2.9** mA
